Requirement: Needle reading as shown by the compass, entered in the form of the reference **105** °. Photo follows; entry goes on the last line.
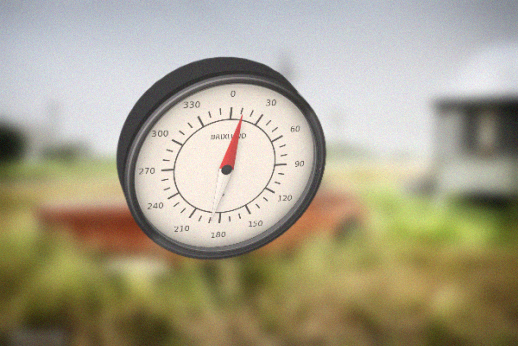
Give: **10** °
